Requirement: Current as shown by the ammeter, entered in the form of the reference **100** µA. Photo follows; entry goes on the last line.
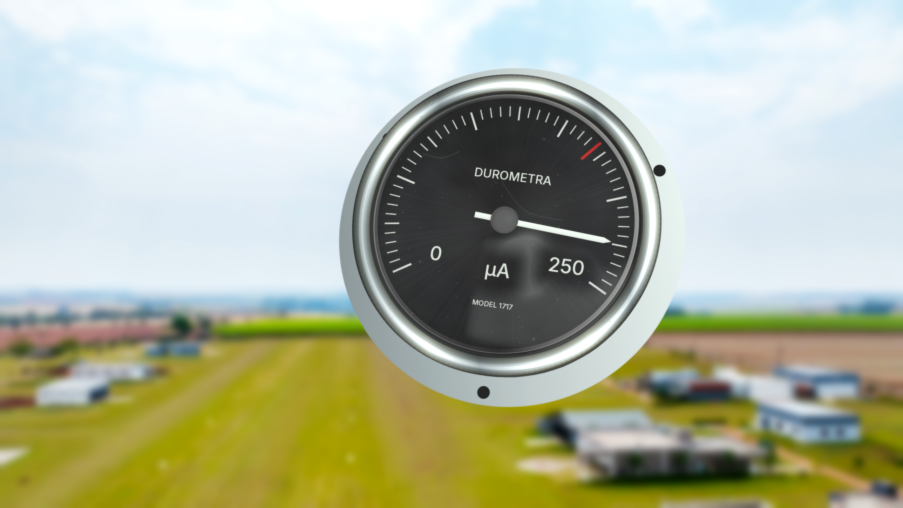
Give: **225** µA
